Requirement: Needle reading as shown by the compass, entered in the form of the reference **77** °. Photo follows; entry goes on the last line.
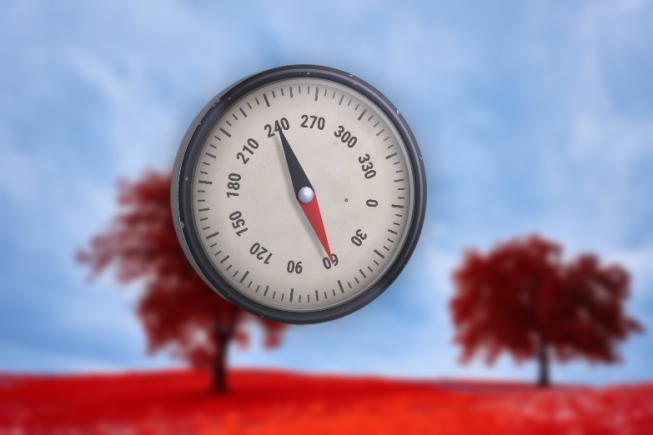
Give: **60** °
